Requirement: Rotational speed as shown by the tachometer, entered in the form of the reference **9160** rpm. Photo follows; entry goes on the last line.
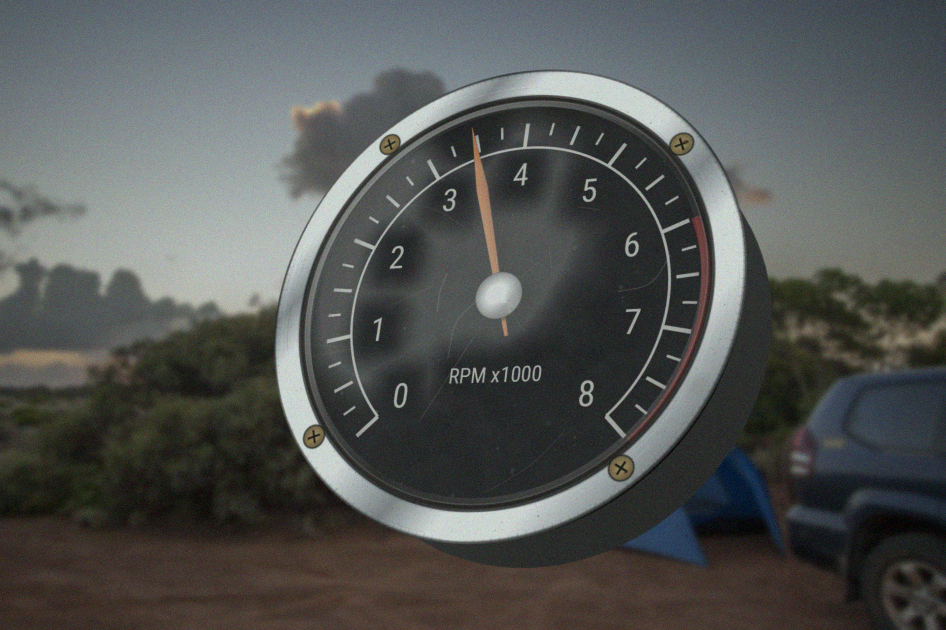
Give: **3500** rpm
